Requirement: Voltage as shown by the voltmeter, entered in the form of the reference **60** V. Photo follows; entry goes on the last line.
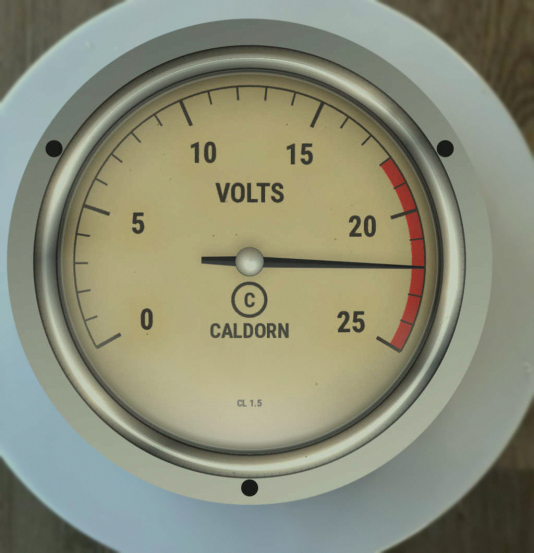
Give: **22** V
